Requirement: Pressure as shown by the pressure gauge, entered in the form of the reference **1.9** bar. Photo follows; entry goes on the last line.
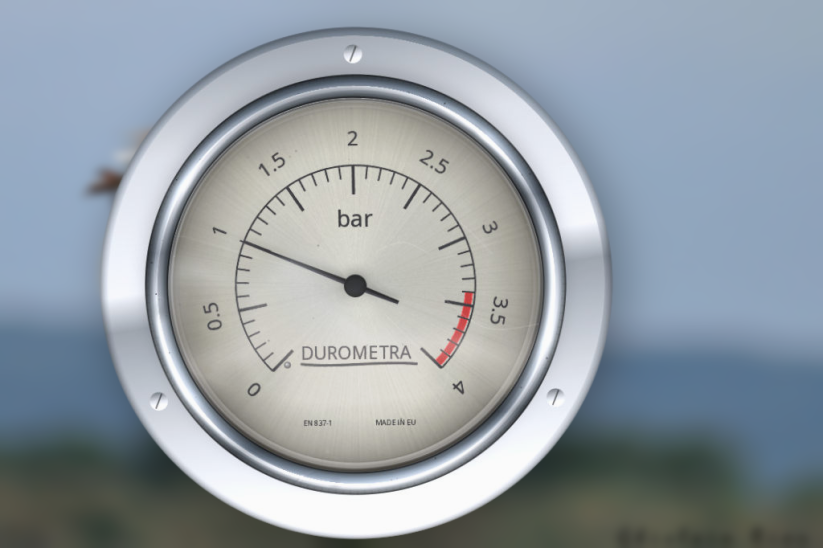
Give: **1** bar
